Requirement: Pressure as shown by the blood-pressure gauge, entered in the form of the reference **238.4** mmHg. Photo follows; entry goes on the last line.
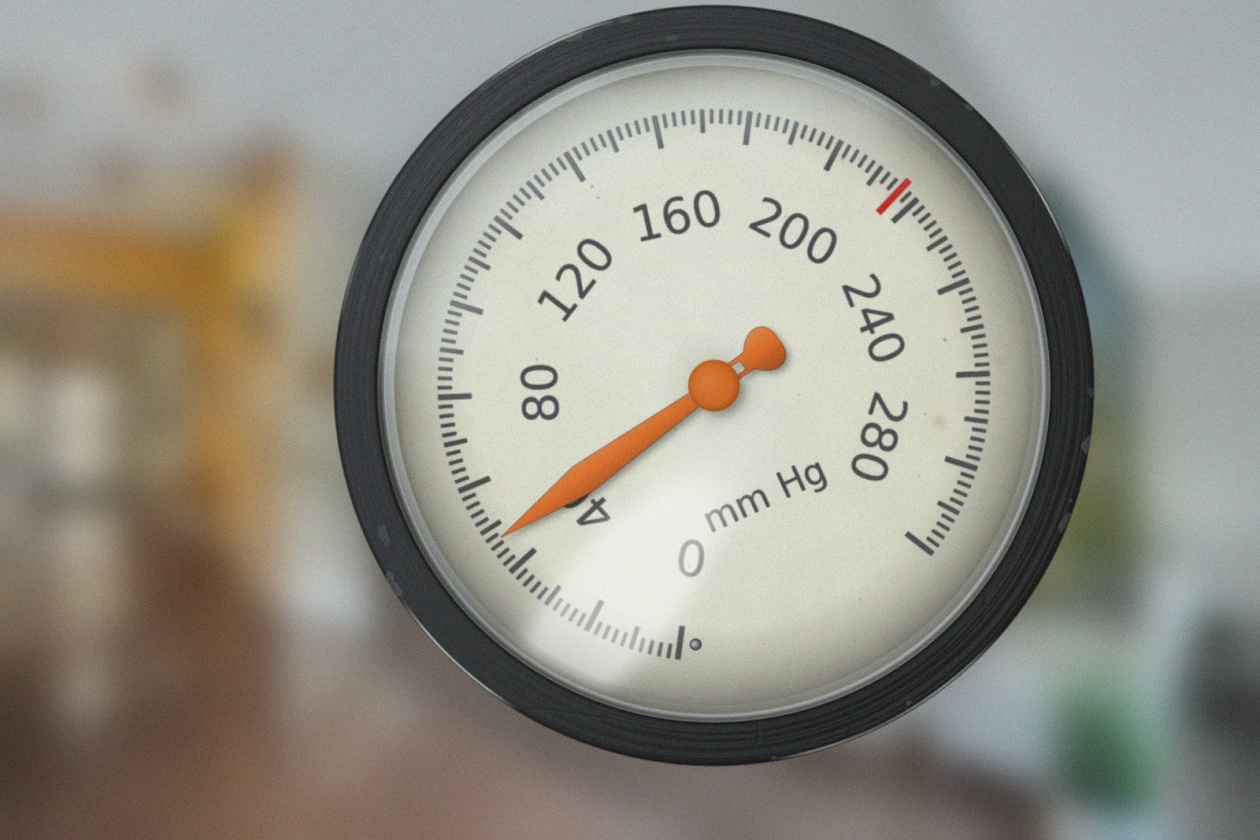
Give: **47** mmHg
